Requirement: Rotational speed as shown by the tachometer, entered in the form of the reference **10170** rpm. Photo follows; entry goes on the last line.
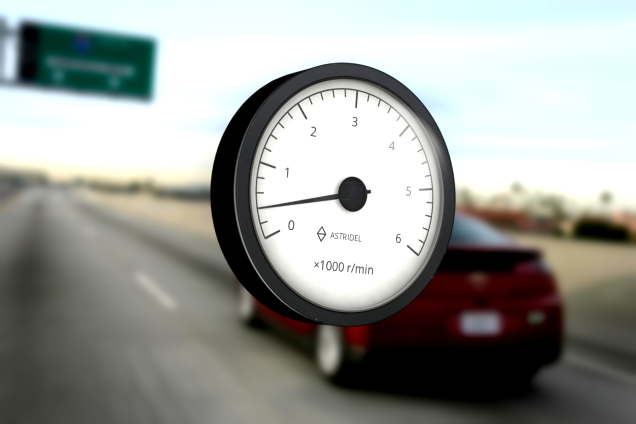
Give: **400** rpm
